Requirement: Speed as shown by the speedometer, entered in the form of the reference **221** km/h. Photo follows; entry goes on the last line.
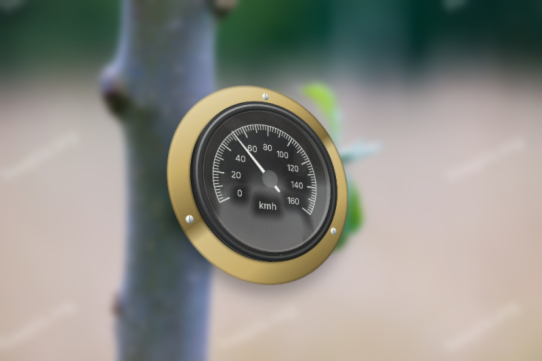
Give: **50** km/h
